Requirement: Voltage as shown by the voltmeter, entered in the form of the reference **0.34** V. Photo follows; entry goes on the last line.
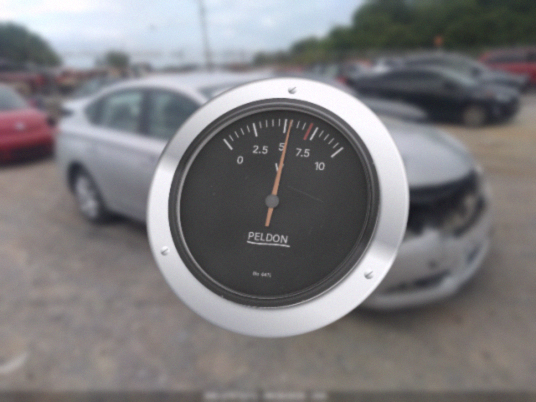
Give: **5.5** V
